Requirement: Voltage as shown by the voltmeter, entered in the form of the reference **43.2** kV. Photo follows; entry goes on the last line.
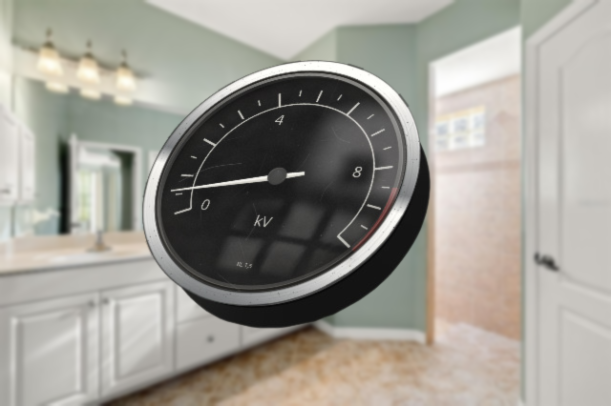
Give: **0.5** kV
